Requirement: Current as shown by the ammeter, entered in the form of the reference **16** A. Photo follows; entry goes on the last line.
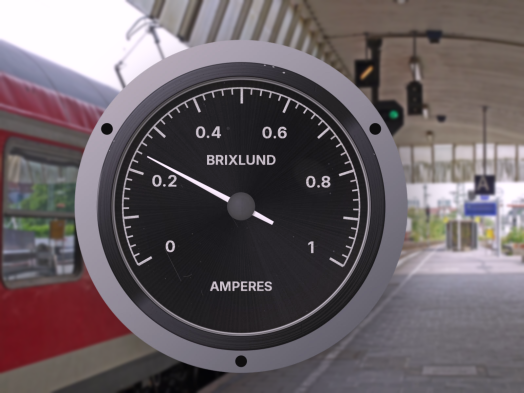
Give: **0.24** A
